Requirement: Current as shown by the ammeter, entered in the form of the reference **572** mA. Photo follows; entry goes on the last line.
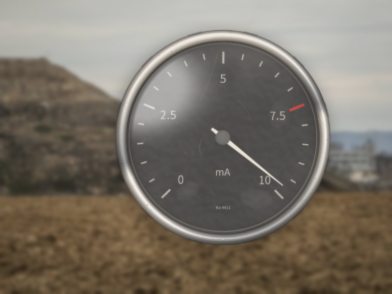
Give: **9.75** mA
